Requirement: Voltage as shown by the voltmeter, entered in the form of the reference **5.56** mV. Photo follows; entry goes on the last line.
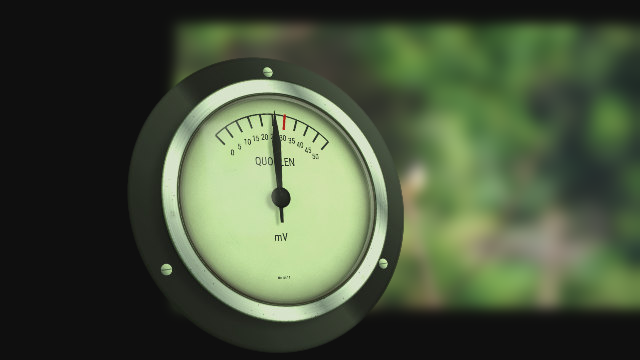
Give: **25** mV
